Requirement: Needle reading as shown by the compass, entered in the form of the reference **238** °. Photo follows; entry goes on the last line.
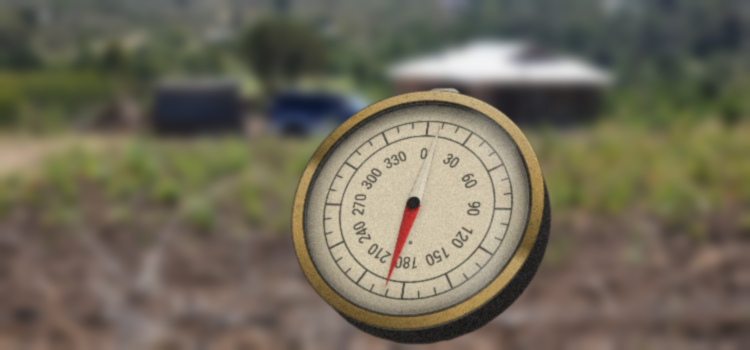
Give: **190** °
